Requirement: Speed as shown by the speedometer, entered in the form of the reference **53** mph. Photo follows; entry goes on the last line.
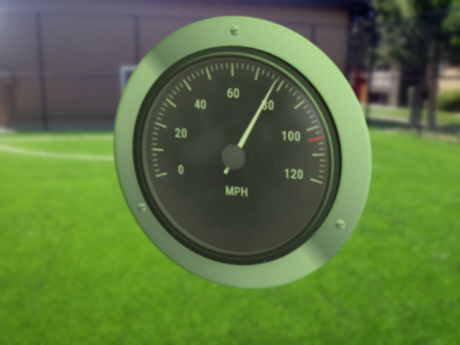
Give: **78** mph
